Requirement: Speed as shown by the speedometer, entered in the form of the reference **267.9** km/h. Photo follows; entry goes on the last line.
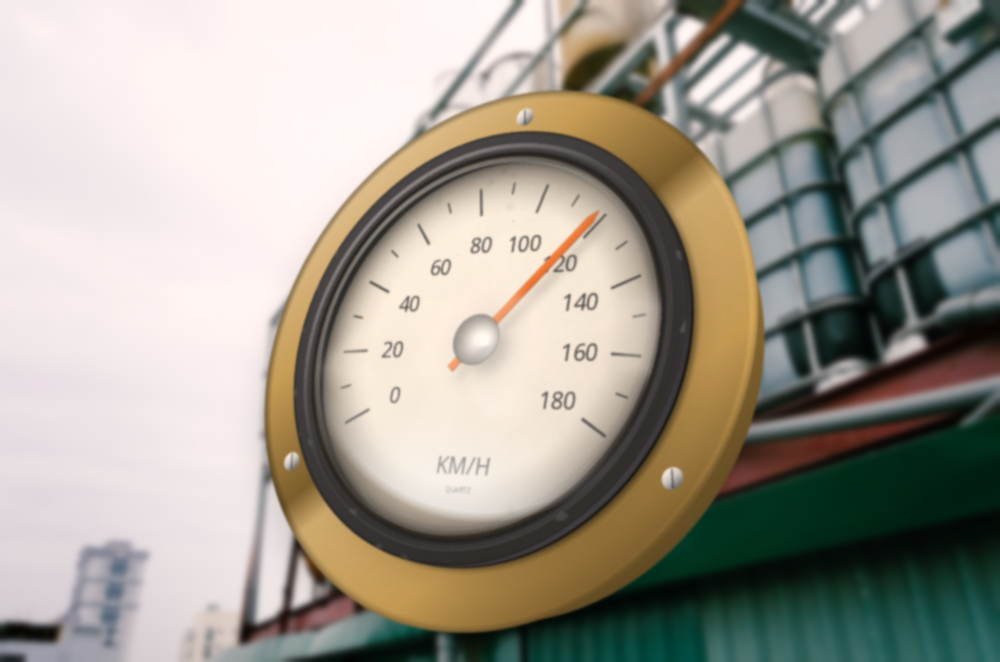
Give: **120** km/h
